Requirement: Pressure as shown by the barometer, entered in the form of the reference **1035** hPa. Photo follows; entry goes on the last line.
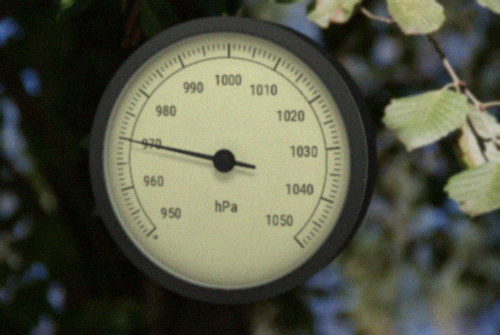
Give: **970** hPa
